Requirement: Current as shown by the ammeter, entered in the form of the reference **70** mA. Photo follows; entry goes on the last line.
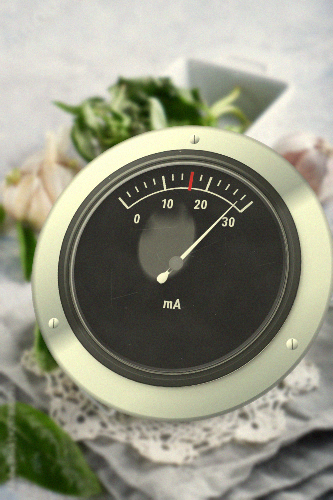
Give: **28** mA
